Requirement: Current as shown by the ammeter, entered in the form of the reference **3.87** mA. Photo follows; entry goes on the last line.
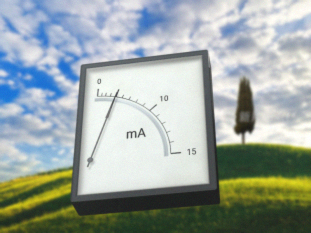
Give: **5** mA
